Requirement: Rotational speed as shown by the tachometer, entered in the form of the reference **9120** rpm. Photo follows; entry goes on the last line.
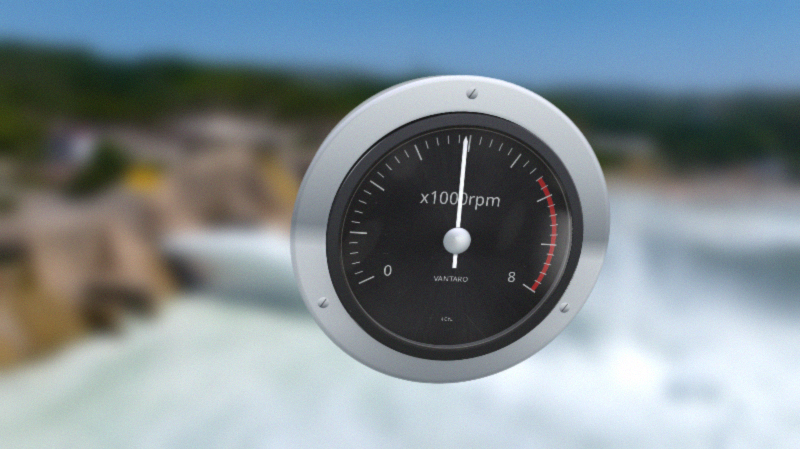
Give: **3900** rpm
